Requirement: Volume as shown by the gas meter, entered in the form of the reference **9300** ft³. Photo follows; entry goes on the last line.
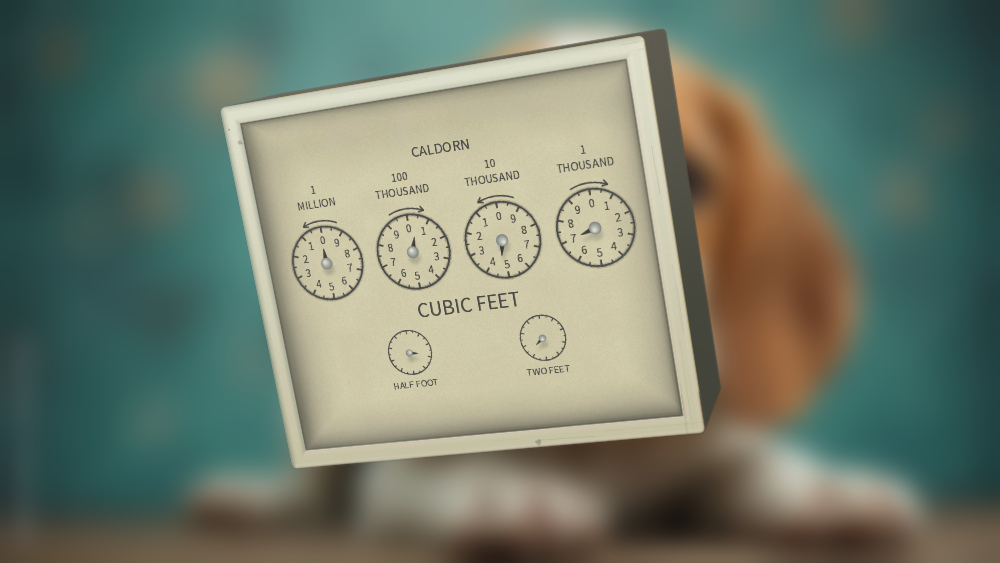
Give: **4700** ft³
